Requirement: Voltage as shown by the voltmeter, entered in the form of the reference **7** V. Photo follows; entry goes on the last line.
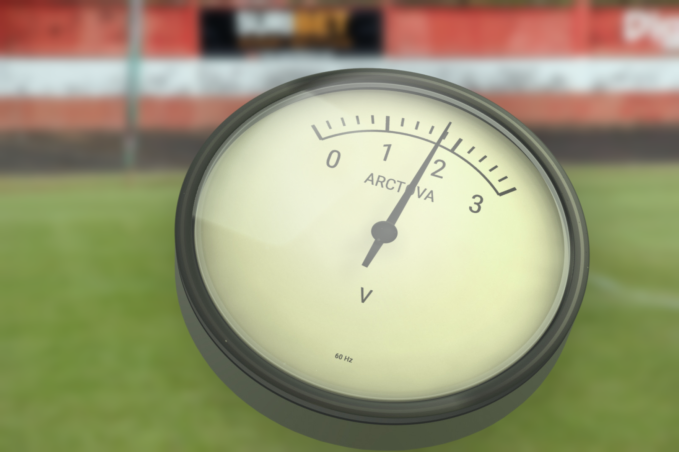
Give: **1.8** V
